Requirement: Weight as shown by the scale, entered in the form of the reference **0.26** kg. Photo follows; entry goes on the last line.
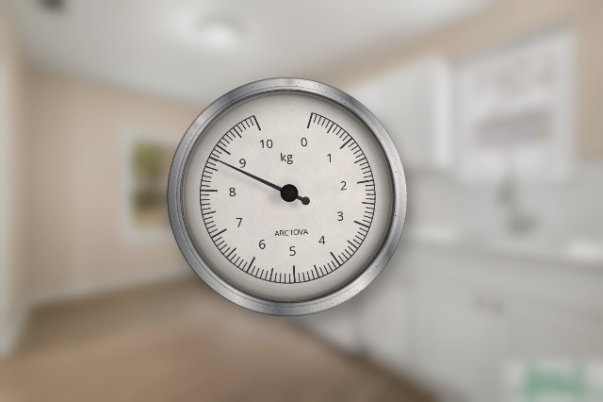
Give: **8.7** kg
